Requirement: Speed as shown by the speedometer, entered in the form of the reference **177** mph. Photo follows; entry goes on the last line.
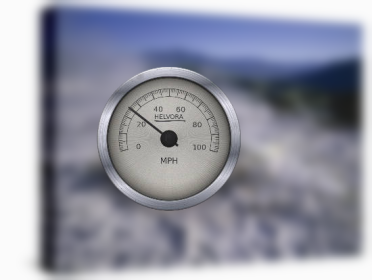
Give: **25** mph
